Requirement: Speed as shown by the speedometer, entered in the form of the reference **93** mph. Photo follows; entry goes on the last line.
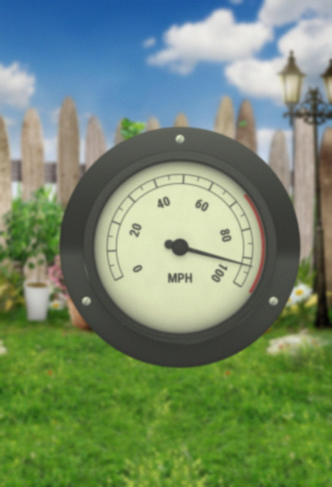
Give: **92.5** mph
